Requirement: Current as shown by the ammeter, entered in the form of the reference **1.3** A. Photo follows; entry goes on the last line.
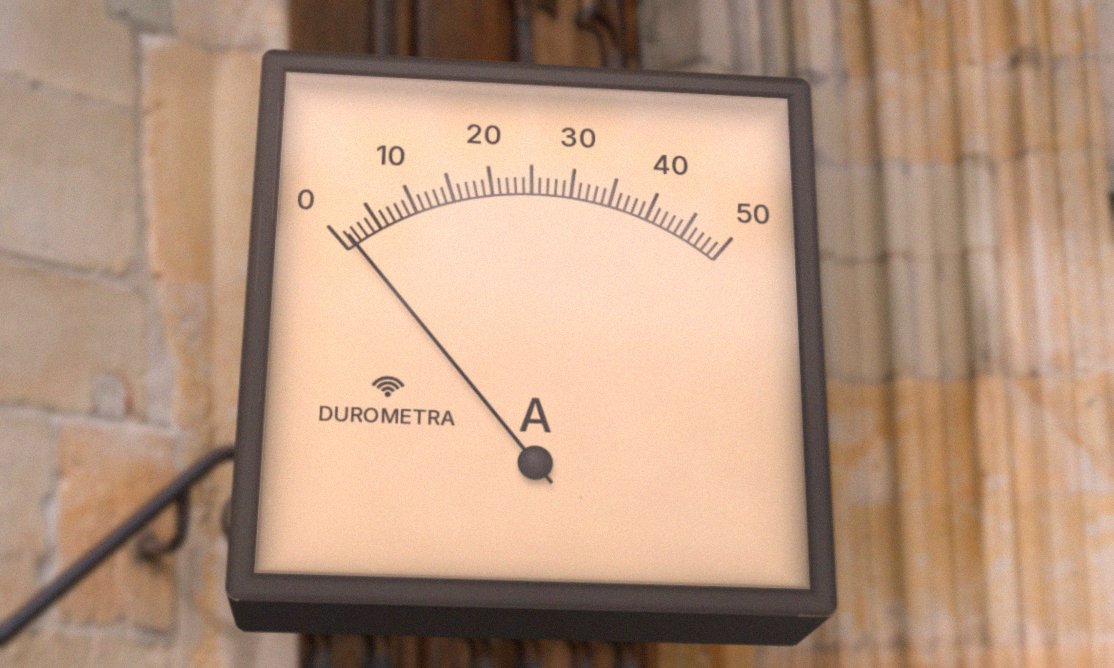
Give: **1** A
